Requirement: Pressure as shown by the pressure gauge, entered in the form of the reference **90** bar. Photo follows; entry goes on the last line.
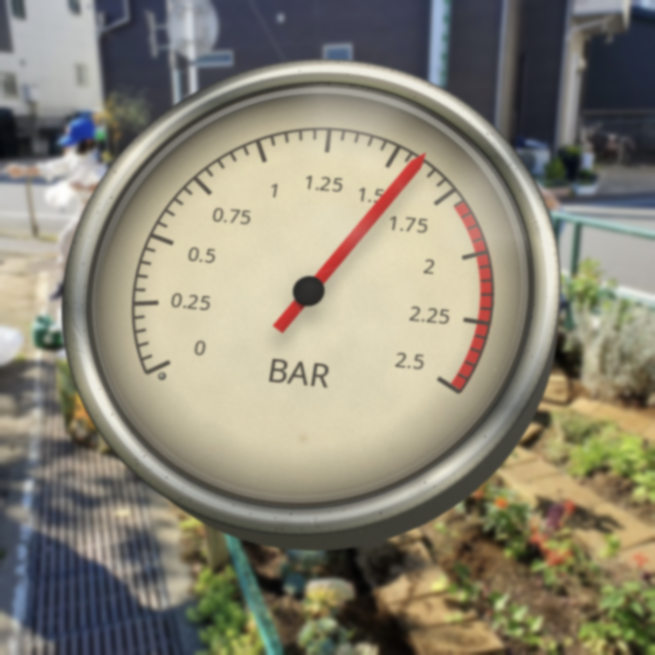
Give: **1.6** bar
